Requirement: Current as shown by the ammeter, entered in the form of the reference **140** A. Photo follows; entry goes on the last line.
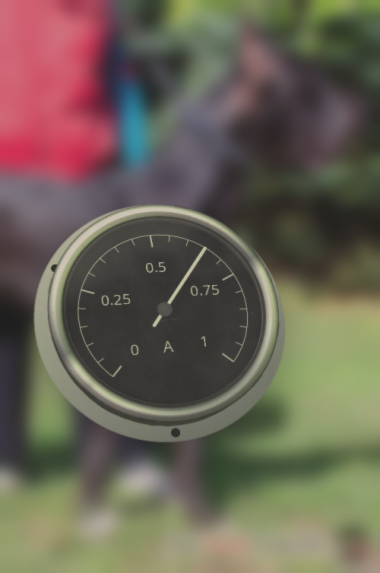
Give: **0.65** A
